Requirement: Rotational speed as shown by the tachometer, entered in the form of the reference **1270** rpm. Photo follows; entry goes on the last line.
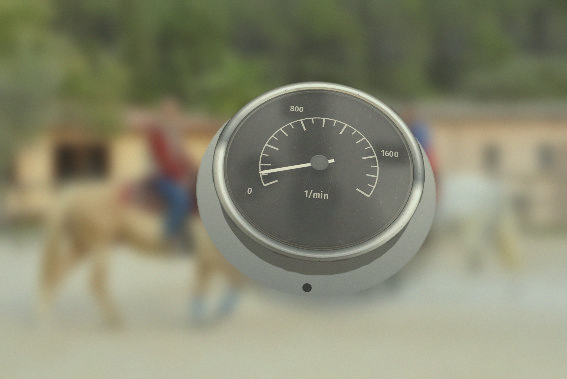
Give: **100** rpm
